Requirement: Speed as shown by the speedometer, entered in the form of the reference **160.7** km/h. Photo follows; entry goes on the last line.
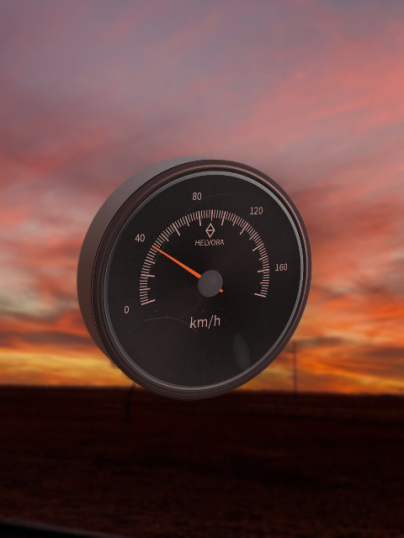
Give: **40** km/h
